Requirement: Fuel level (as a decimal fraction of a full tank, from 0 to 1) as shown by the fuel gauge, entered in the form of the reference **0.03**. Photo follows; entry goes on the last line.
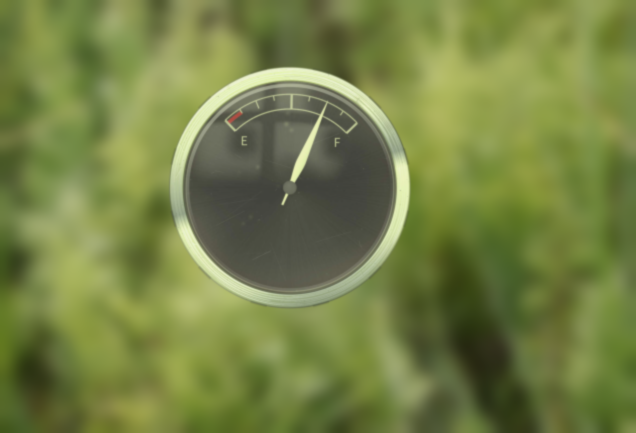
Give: **0.75**
